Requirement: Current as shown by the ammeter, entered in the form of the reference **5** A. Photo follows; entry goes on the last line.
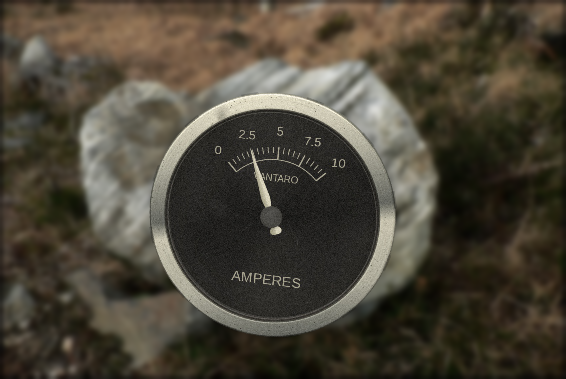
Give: **2.5** A
